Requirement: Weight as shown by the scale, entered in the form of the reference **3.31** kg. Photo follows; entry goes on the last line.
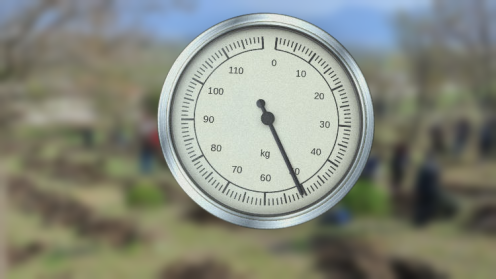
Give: **51** kg
